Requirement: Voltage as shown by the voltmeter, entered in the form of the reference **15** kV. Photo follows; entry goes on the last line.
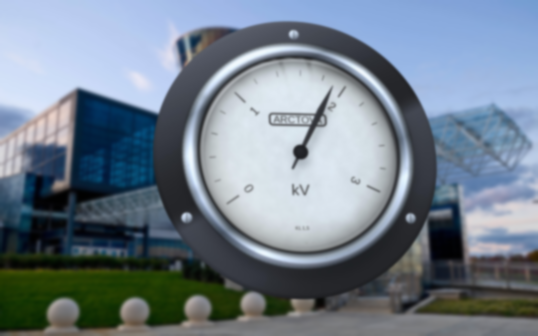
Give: **1.9** kV
